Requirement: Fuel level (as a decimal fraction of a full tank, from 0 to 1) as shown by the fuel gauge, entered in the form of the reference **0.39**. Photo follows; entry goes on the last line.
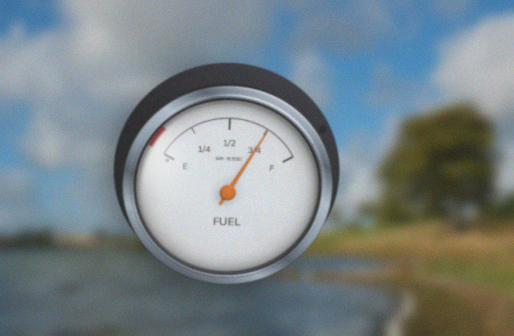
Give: **0.75**
